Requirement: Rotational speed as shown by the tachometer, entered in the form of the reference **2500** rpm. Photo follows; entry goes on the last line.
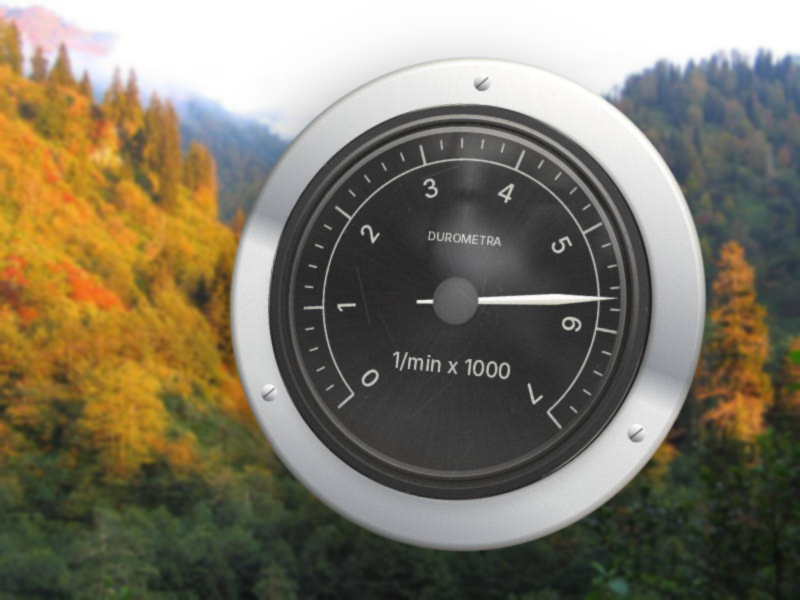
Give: **5700** rpm
